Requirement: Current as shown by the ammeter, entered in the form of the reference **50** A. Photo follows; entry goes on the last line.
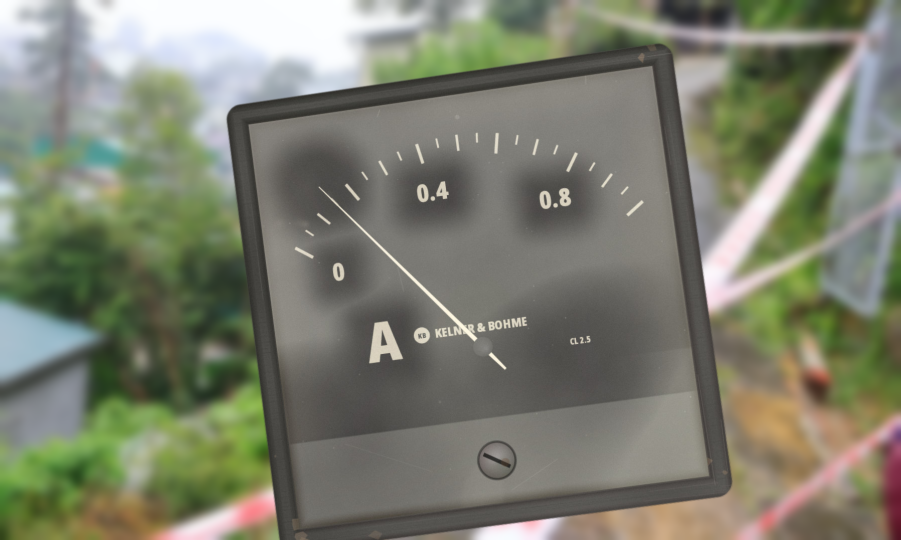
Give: **0.15** A
